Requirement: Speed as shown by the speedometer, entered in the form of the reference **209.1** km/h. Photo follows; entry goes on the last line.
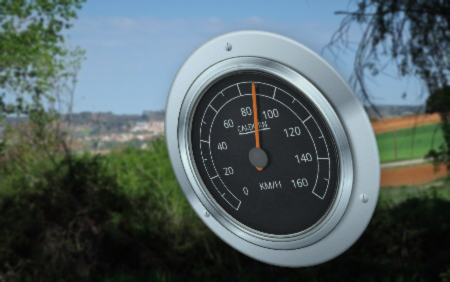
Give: **90** km/h
